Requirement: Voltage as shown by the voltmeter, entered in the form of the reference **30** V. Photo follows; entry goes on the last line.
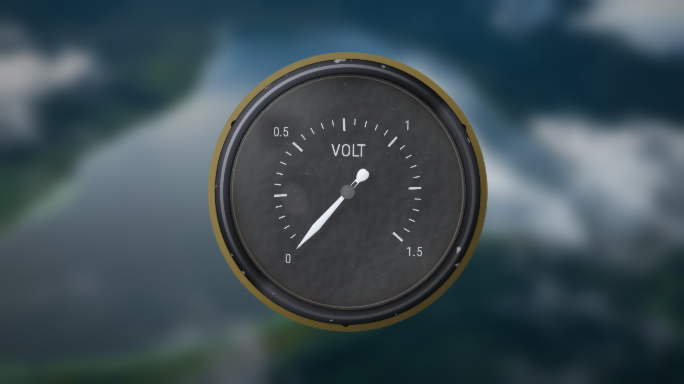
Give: **0** V
